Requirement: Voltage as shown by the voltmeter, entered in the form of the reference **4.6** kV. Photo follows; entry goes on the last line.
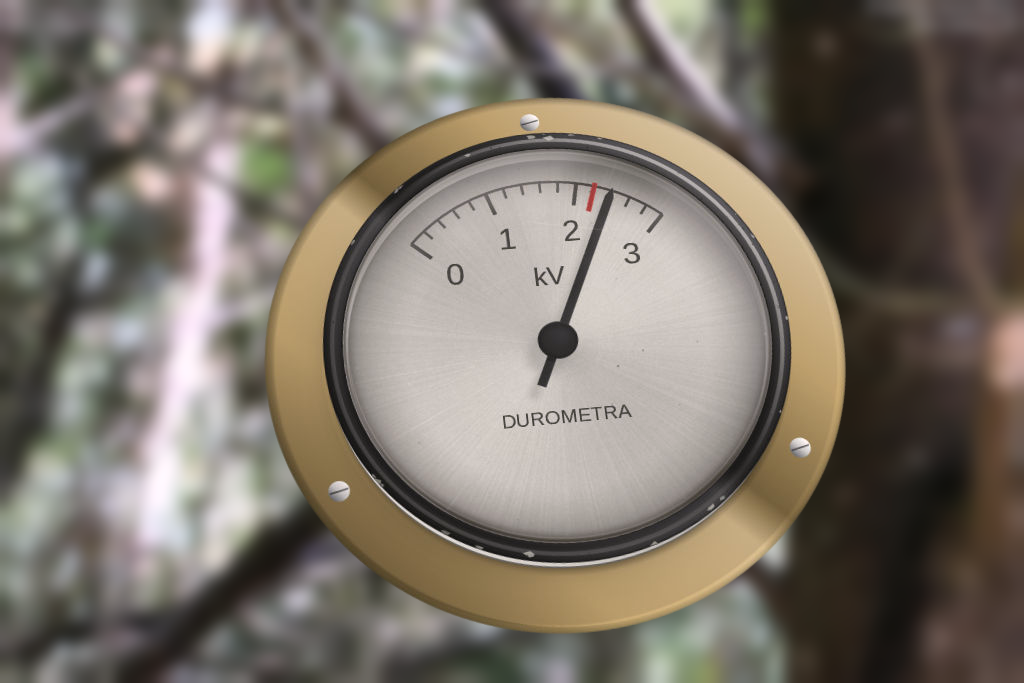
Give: **2.4** kV
